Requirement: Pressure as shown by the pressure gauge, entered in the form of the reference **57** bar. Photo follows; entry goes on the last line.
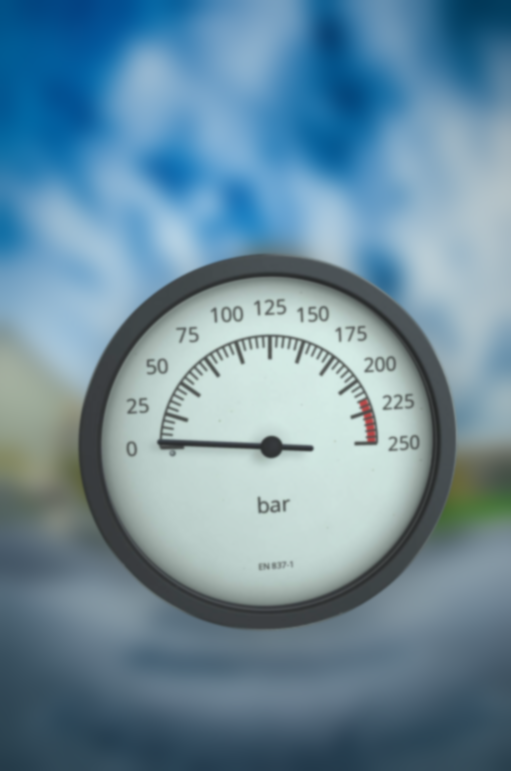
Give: **5** bar
